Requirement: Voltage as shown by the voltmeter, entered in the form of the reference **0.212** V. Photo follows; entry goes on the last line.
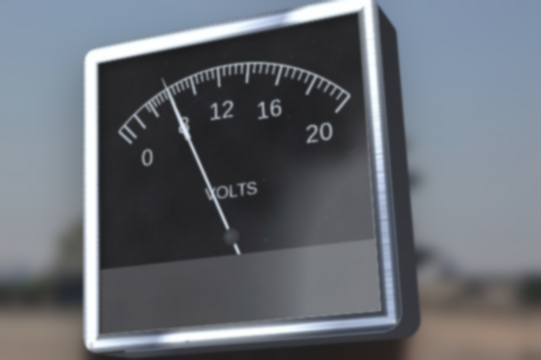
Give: **8** V
